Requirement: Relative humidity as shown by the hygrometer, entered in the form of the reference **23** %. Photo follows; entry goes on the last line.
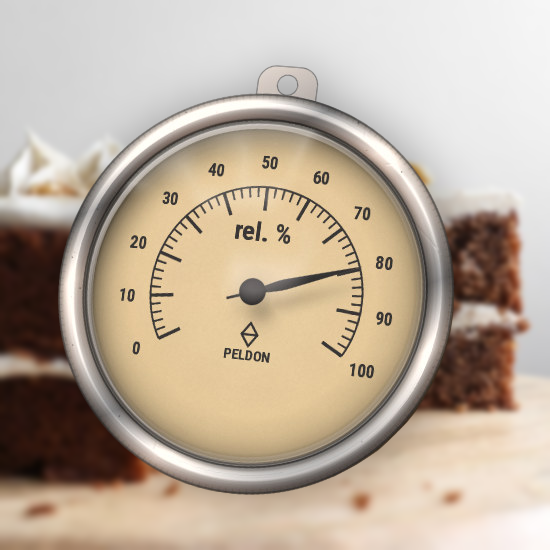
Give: **80** %
